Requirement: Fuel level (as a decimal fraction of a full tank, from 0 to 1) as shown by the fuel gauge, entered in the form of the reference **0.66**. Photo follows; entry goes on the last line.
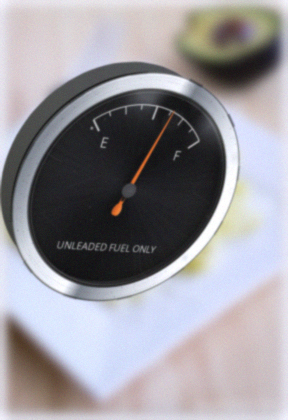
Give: **0.625**
